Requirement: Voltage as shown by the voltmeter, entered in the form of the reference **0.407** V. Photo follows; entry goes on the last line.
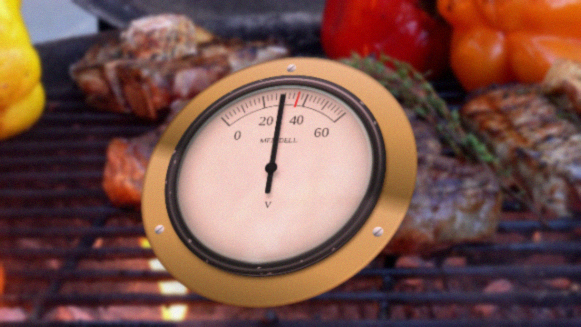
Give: **30** V
